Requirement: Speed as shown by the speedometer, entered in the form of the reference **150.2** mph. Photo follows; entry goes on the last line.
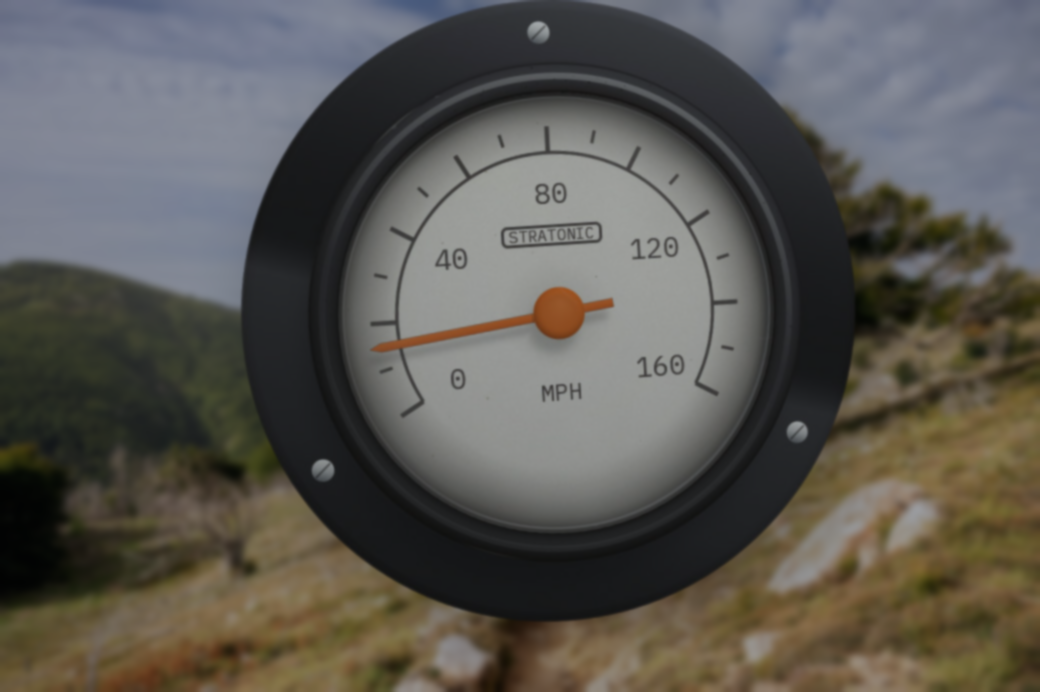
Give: **15** mph
